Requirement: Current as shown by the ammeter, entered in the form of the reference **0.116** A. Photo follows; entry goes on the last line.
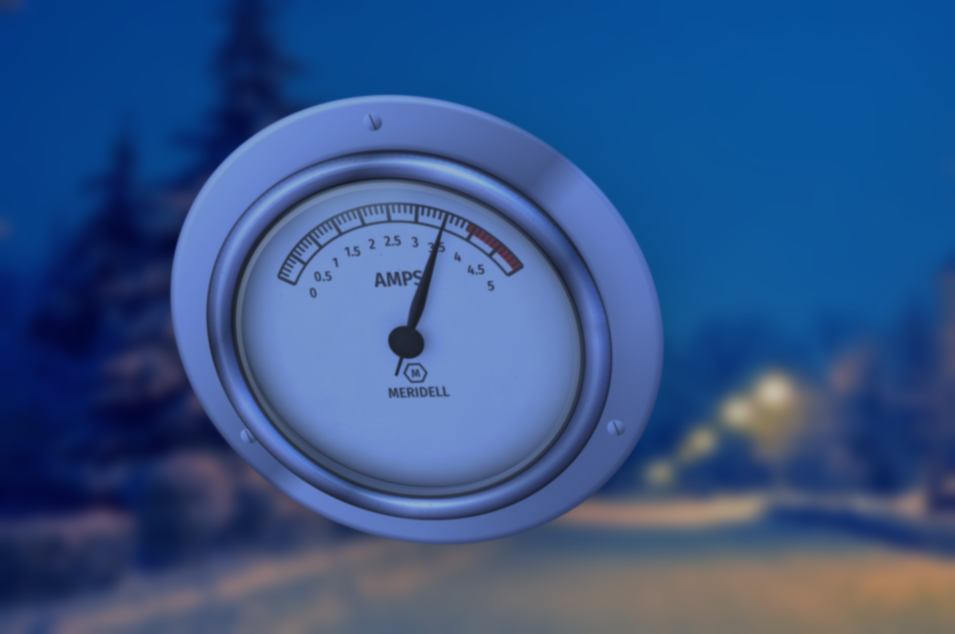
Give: **3.5** A
